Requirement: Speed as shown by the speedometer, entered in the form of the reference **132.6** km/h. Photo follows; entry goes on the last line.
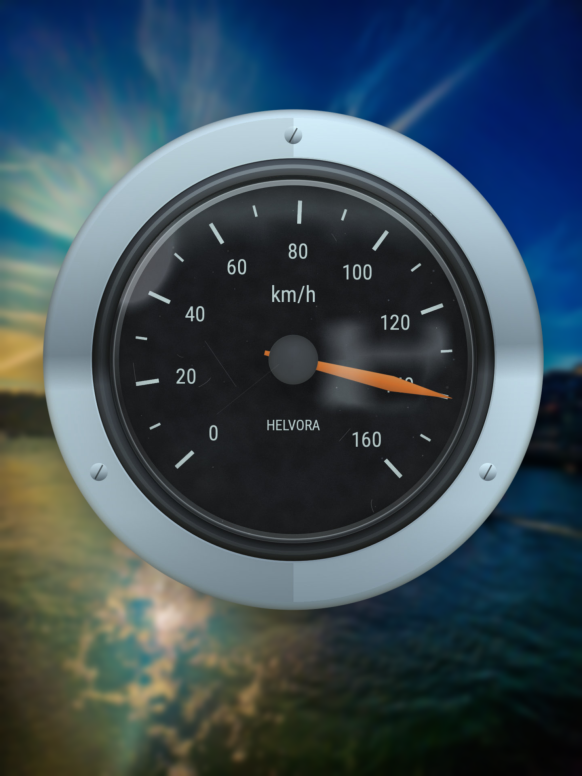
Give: **140** km/h
